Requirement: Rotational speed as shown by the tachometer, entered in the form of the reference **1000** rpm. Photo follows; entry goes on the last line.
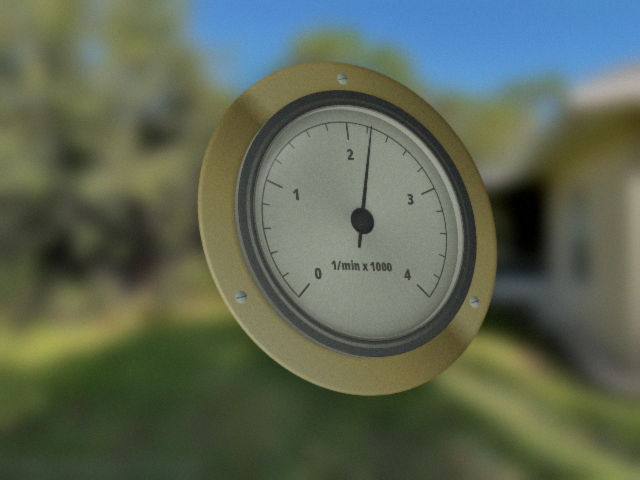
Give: **2200** rpm
